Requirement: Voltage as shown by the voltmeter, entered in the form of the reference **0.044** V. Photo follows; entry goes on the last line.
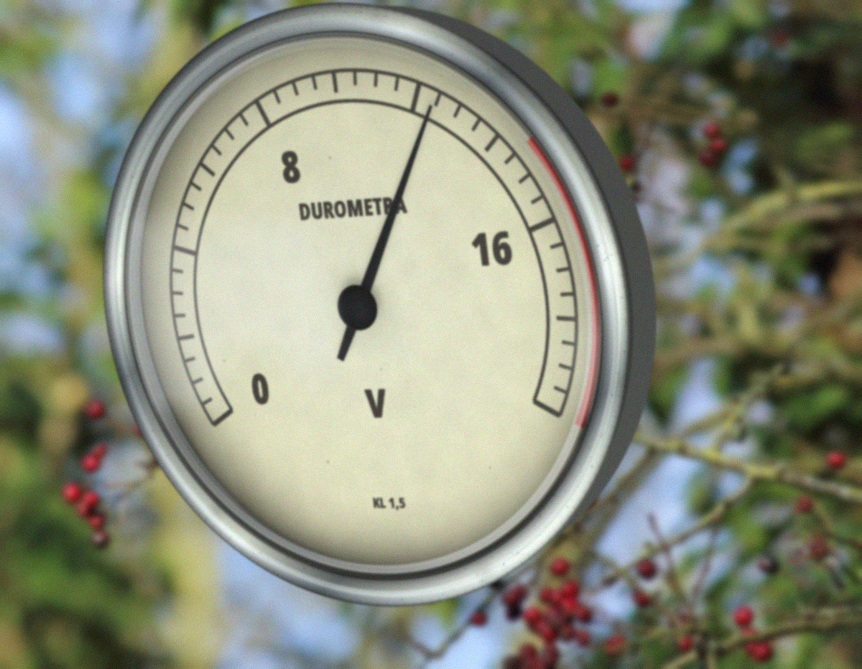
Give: **12.5** V
